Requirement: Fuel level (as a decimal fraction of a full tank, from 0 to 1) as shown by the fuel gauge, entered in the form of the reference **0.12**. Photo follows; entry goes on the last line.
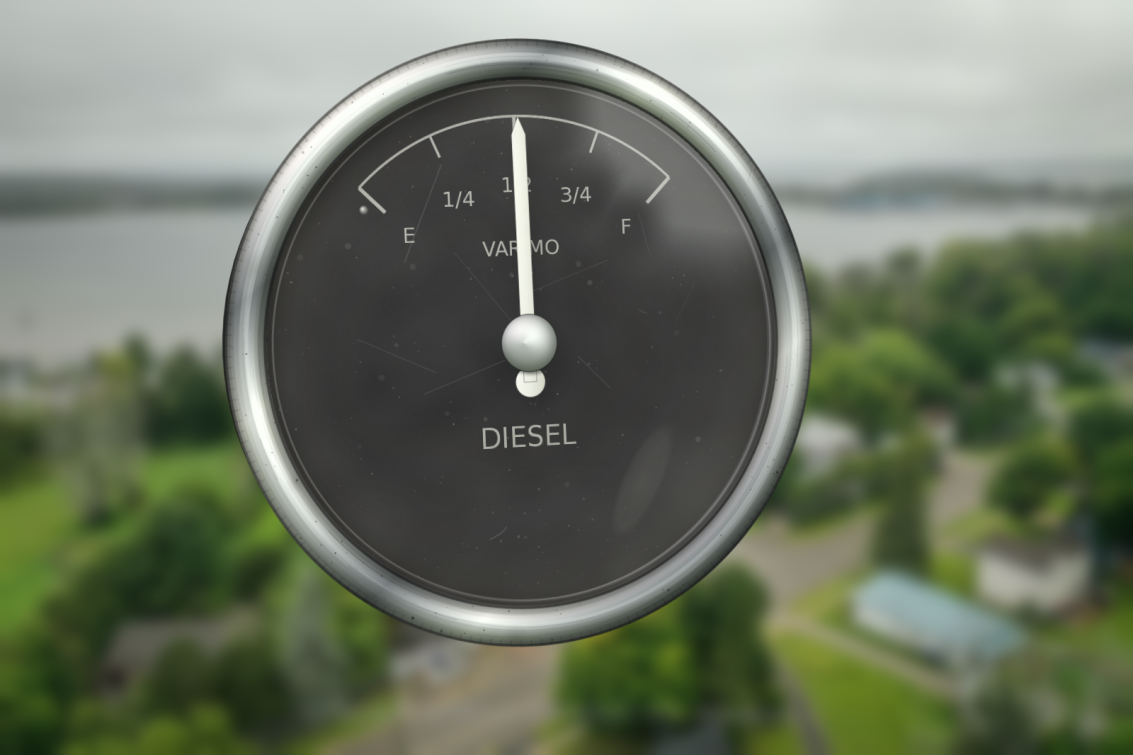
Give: **0.5**
